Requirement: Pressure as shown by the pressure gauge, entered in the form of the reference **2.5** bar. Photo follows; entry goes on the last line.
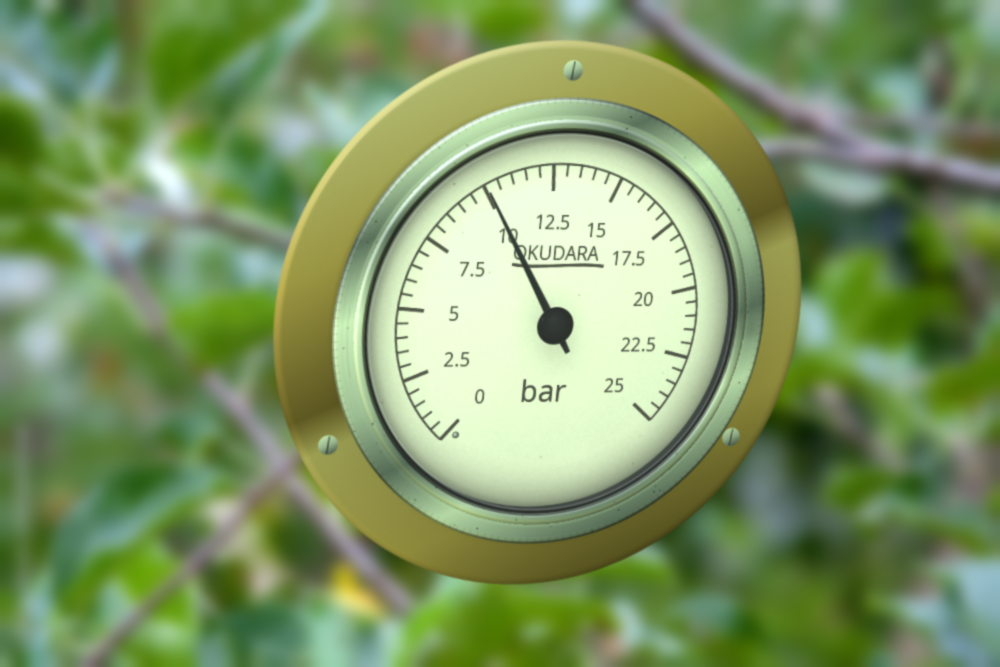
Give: **10** bar
